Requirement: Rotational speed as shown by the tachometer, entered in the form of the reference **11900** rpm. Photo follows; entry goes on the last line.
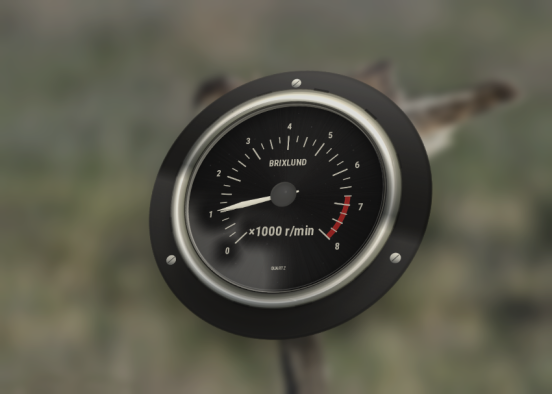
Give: **1000** rpm
